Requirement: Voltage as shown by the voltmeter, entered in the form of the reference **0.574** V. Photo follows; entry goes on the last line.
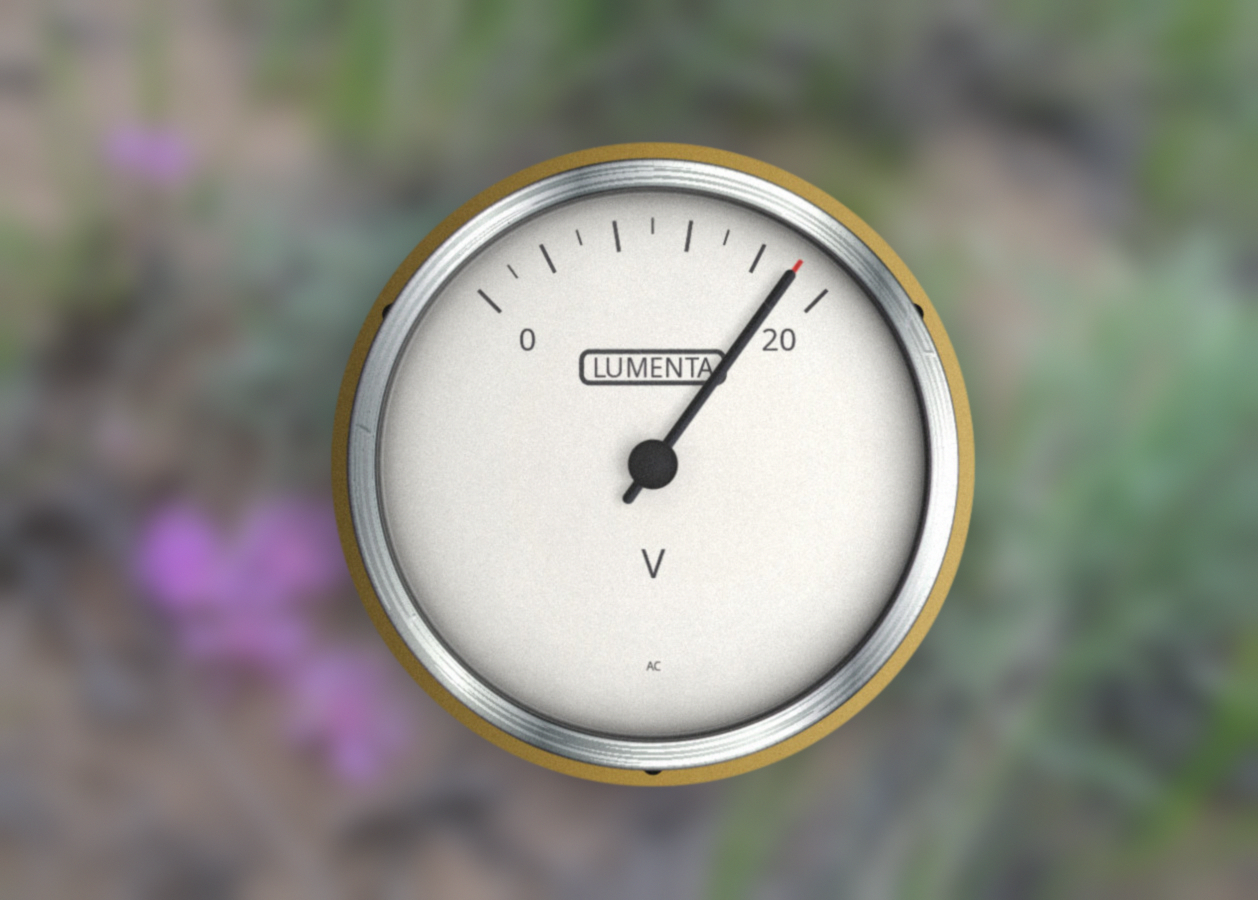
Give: **18** V
